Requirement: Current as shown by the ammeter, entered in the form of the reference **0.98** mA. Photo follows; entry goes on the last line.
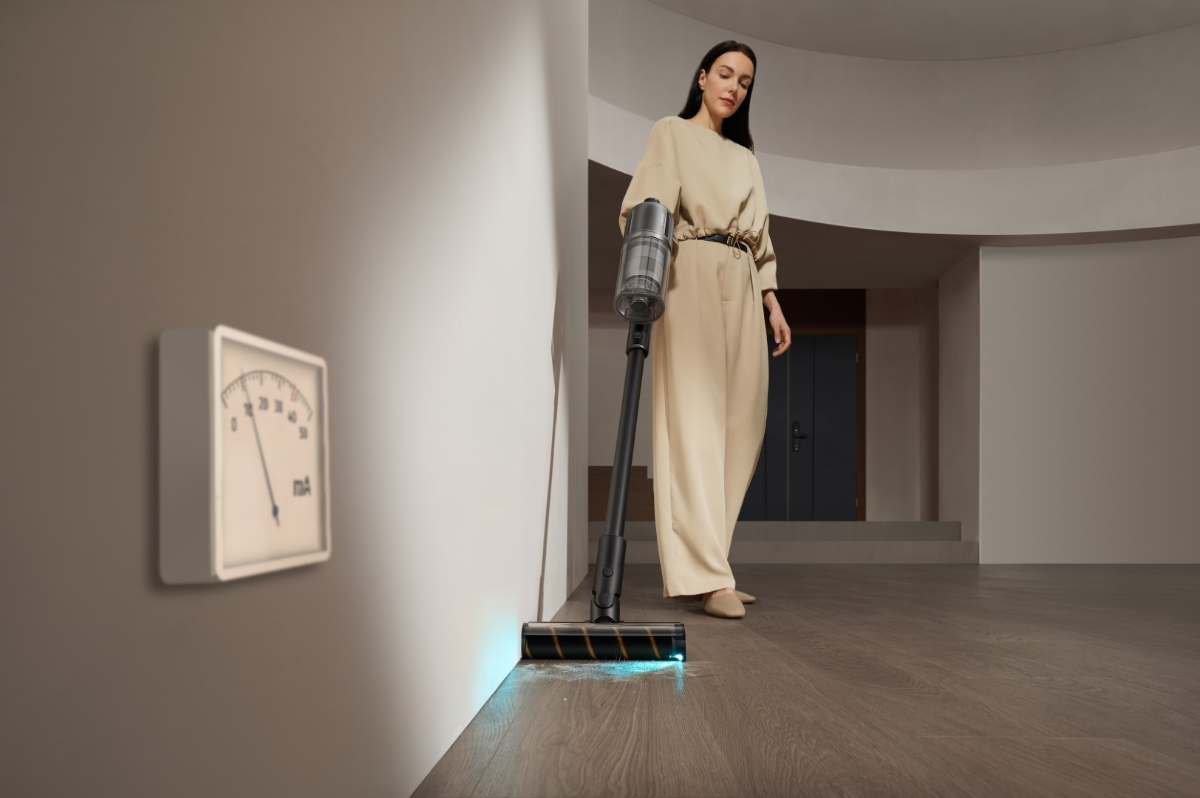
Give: **10** mA
